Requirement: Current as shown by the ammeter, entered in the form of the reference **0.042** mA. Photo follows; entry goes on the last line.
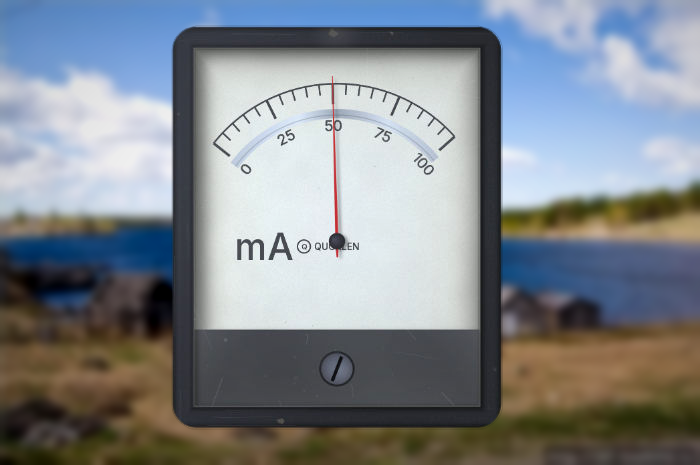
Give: **50** mA
